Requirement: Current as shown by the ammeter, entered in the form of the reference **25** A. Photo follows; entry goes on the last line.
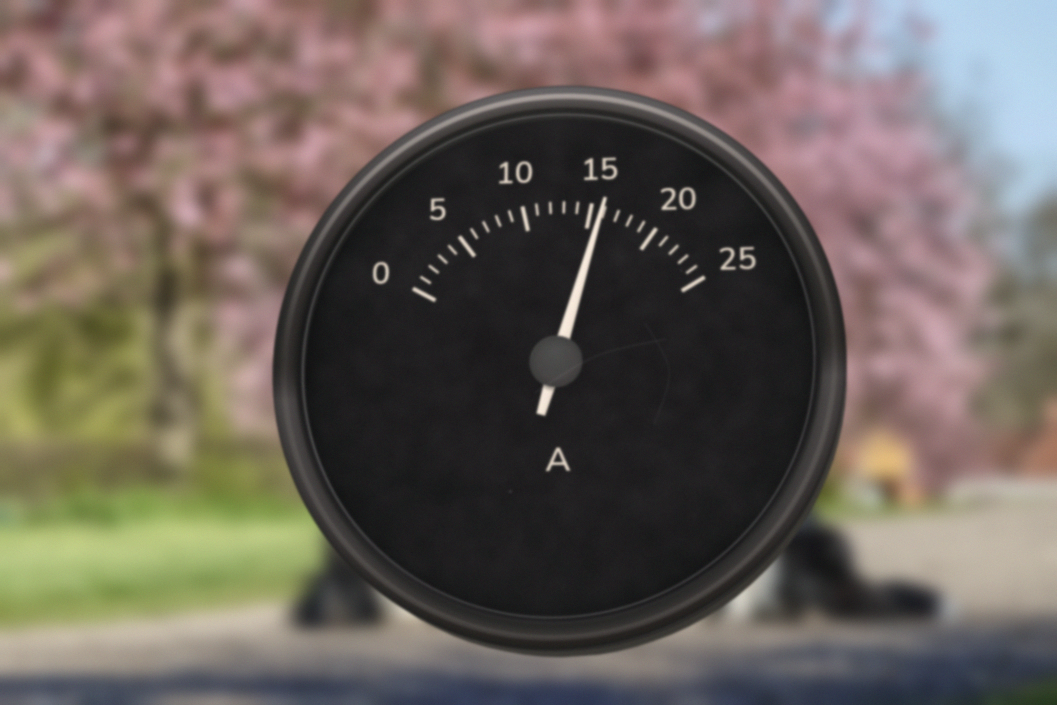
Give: **16** A
